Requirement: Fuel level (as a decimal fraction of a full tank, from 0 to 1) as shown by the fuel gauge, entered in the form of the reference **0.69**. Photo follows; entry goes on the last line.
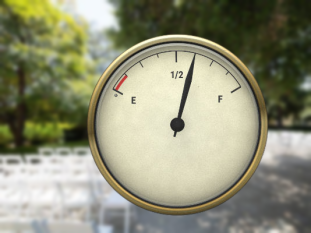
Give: **0.625**
